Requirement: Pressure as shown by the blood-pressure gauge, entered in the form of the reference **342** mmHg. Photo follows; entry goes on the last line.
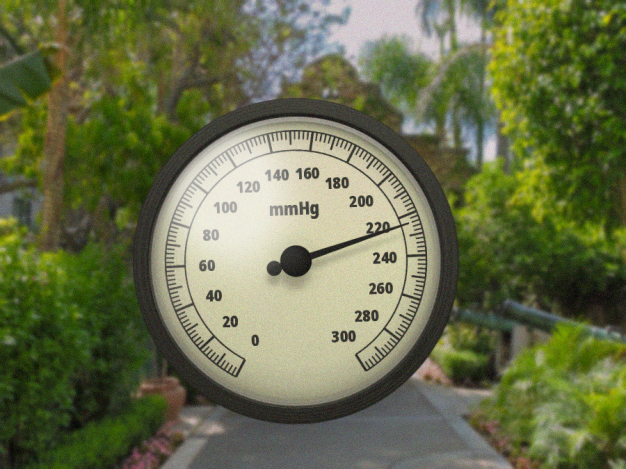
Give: **224** mmHg
